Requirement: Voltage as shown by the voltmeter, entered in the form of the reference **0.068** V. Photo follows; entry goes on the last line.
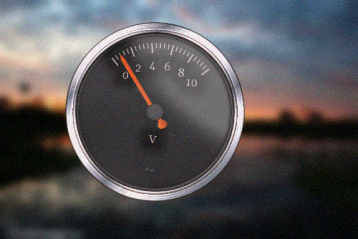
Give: **0.8** V
